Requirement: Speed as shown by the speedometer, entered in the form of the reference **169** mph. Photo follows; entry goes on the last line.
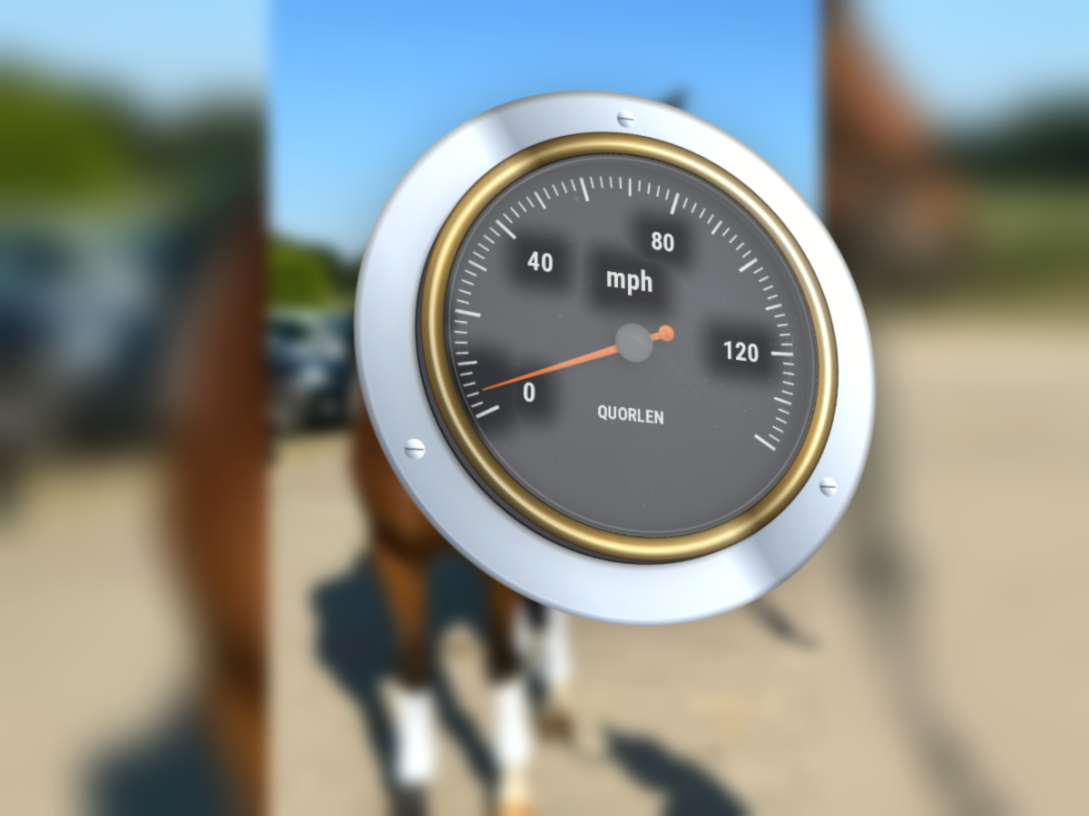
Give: **4** mph
